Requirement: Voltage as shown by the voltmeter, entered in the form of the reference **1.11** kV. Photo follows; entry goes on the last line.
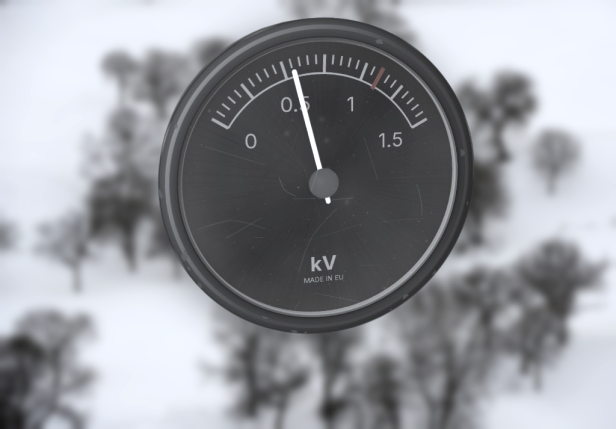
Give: **0.55** kV
